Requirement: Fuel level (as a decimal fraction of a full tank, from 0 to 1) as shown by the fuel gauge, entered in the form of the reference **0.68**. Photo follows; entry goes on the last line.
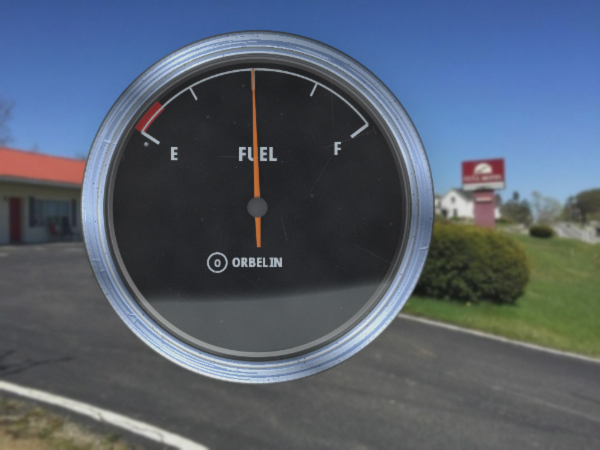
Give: **0.5**
